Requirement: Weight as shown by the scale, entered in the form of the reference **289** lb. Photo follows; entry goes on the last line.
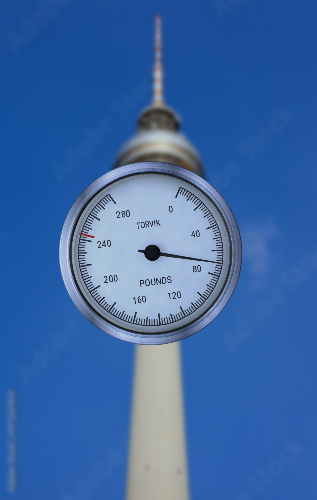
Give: **70** lb
